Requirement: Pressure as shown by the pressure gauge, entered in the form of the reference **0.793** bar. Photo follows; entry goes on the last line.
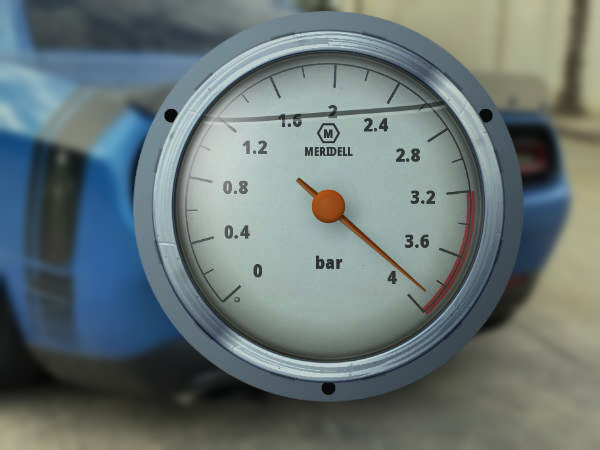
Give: **3.9** bar
